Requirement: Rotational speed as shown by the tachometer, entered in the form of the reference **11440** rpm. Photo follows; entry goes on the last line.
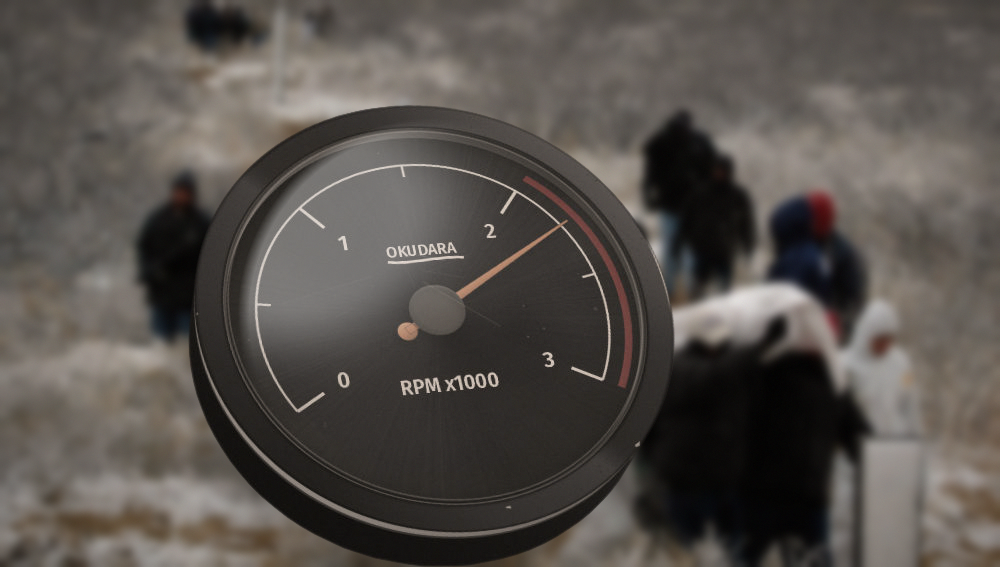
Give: **2250** rpm
